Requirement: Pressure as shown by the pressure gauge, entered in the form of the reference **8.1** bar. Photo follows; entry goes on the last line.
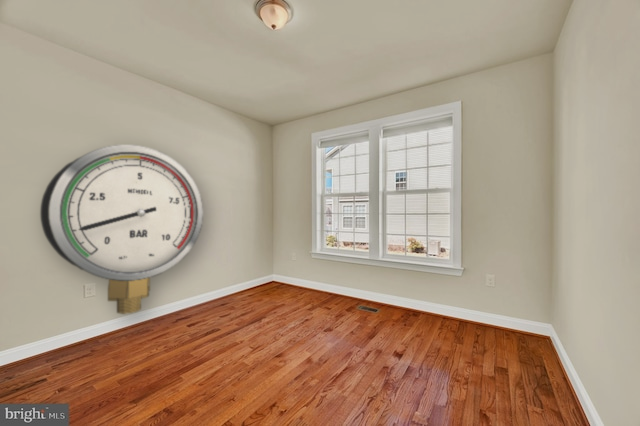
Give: **1** bar
